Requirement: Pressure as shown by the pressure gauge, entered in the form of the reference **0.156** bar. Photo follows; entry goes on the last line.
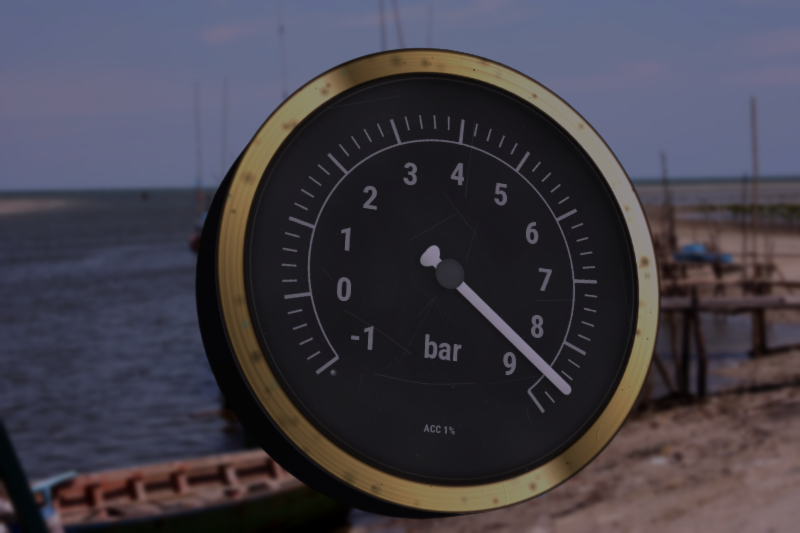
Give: **8.6** bar
